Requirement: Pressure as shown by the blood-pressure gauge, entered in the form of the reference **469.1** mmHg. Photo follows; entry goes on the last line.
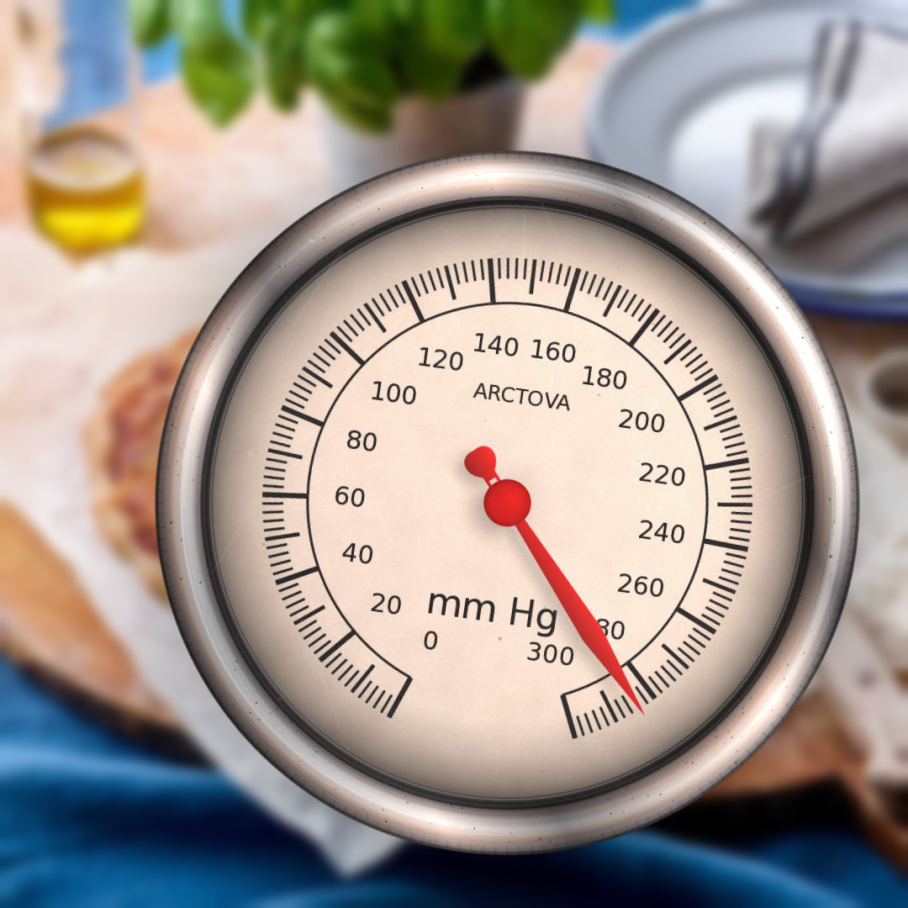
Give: **284** mmHg
